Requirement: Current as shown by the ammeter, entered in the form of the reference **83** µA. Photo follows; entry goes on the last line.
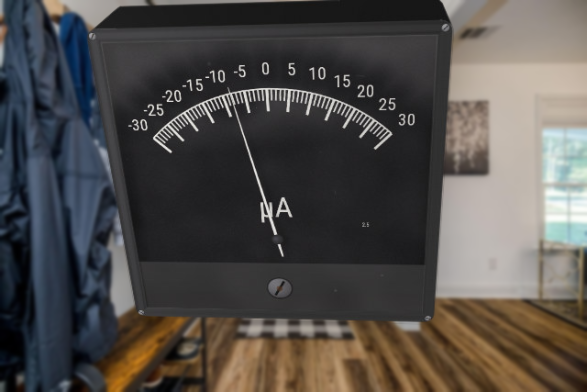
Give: **-8** µA
